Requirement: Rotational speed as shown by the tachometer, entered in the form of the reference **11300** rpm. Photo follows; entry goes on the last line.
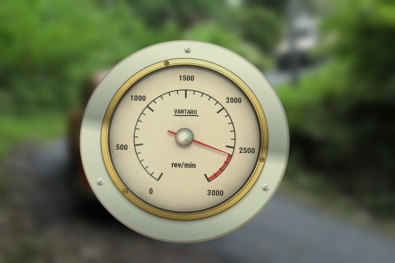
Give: **2600** rpm
